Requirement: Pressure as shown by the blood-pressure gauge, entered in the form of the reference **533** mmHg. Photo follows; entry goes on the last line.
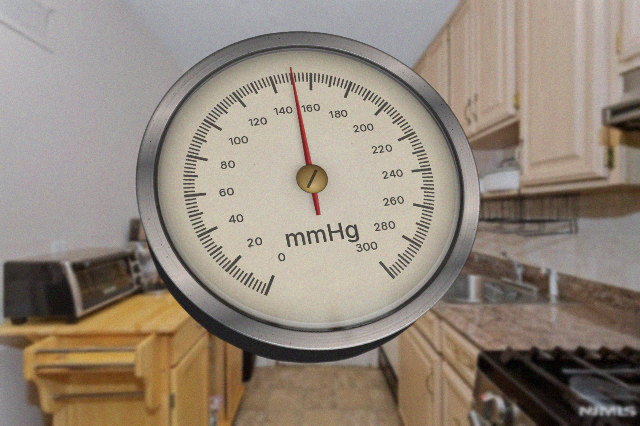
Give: **150** mmHg
